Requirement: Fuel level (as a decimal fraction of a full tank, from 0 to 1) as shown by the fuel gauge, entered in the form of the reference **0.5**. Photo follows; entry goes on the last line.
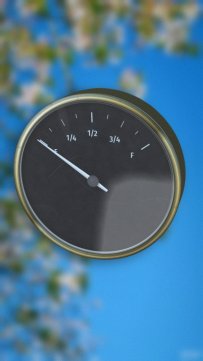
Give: **0**
